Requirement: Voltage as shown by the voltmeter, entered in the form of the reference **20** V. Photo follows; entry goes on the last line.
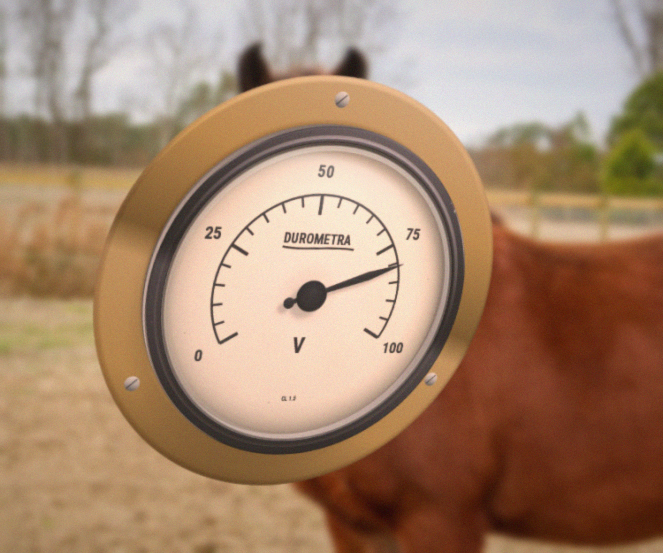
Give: **80** V
